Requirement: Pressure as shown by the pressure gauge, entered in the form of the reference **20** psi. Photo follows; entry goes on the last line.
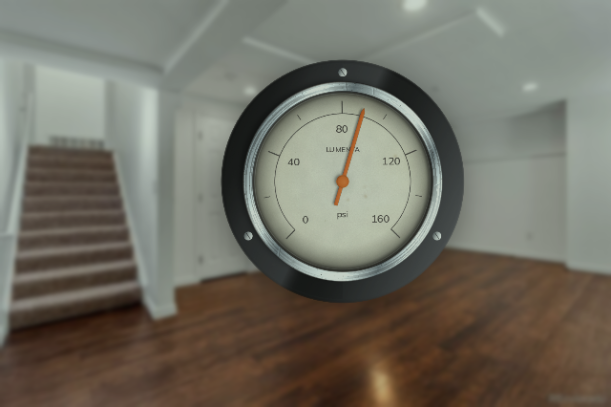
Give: **90** psi
